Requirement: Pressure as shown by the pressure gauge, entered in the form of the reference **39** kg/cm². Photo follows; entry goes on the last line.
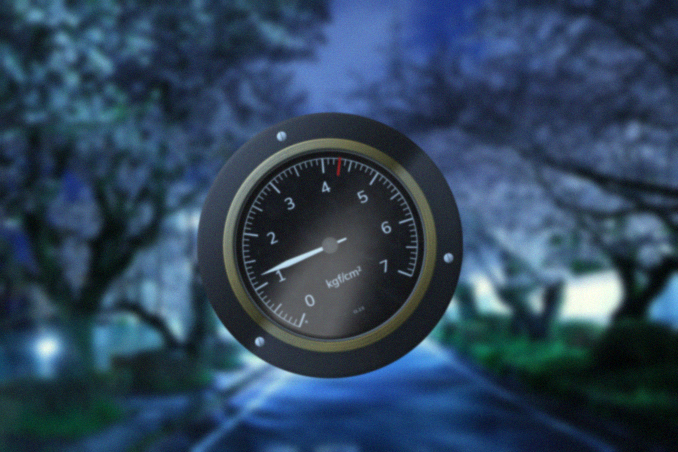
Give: **1.2** kg/cm²
